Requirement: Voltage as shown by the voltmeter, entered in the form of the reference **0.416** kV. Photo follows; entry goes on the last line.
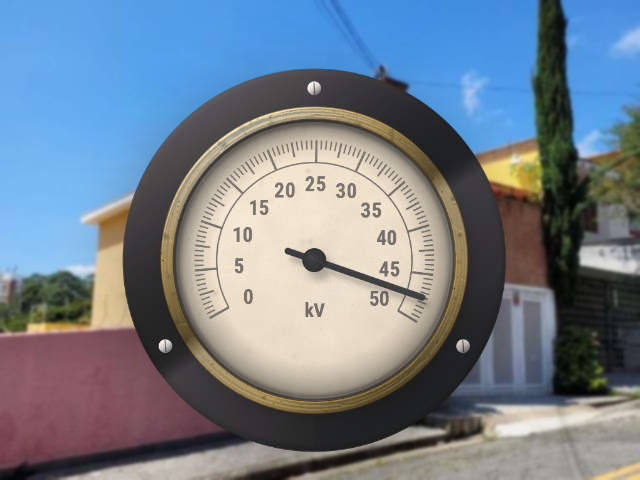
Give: **47.5** kV
